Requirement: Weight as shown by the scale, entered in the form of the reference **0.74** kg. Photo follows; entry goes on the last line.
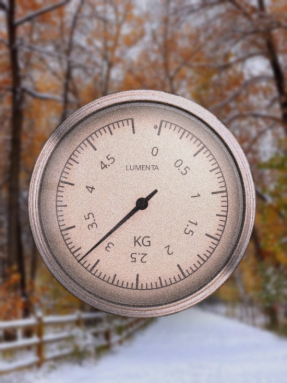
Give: **3.15** kg
